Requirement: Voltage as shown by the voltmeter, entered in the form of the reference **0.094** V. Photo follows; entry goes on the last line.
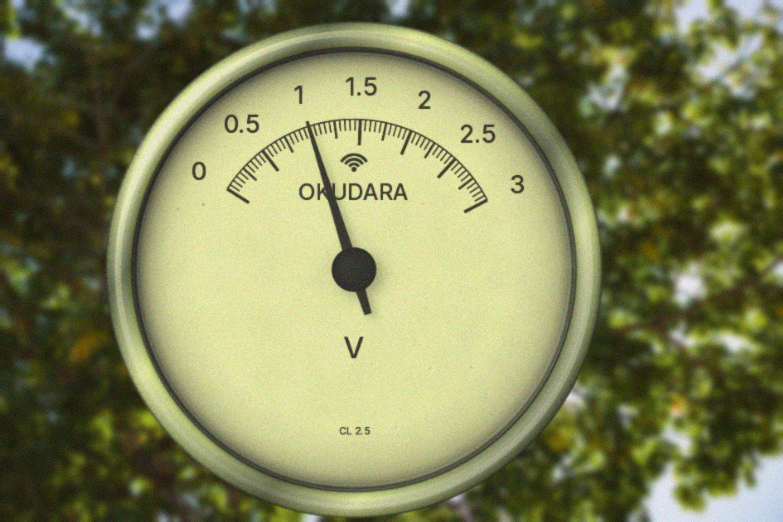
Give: **1** V
